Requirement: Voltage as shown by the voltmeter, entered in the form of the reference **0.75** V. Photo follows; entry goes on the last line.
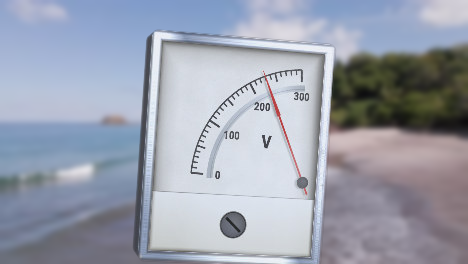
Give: **230** V
